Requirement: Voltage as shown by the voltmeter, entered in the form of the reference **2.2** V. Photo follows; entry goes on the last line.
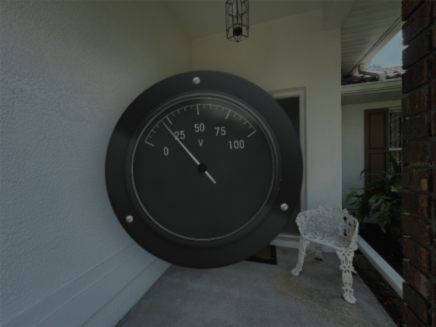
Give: **20** V
